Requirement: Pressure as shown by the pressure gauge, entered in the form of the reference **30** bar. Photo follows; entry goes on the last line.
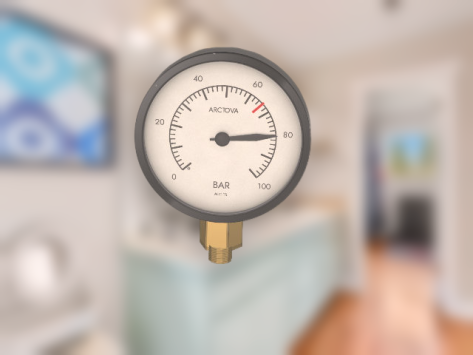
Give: **80** bar
